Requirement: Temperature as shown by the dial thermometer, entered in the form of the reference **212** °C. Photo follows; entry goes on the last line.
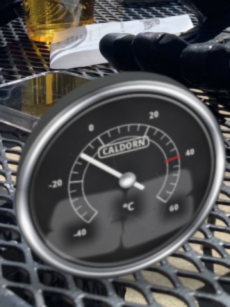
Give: **-8** °C
